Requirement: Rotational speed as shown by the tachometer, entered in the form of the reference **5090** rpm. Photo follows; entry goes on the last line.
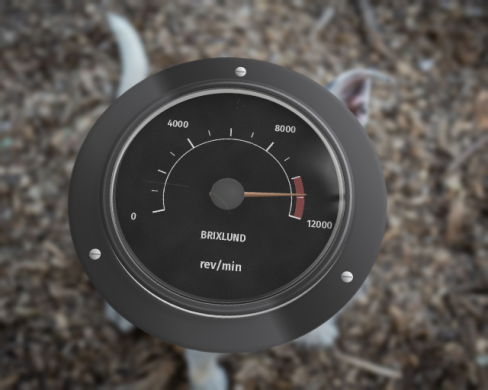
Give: **11000** rpm
